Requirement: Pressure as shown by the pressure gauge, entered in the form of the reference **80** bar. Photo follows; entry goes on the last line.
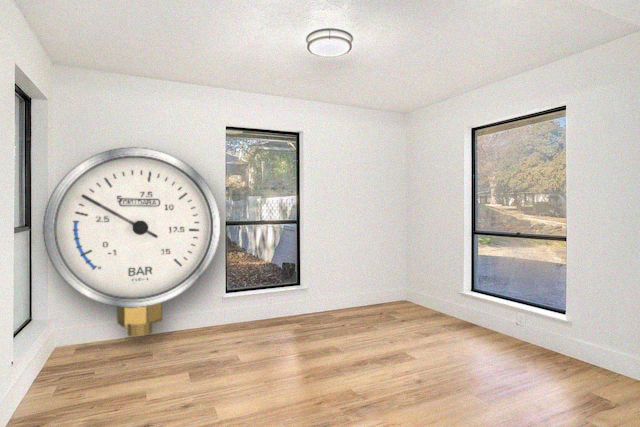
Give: **3.5** bar
